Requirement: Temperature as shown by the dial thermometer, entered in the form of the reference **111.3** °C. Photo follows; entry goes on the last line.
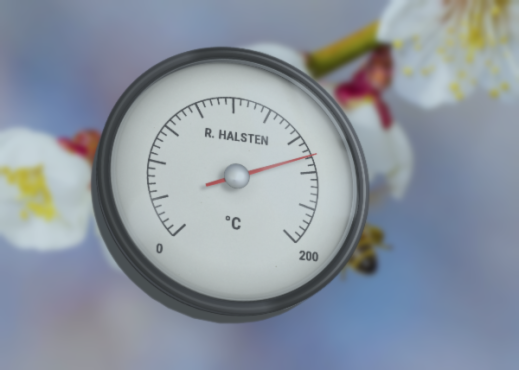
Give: **152** °C
